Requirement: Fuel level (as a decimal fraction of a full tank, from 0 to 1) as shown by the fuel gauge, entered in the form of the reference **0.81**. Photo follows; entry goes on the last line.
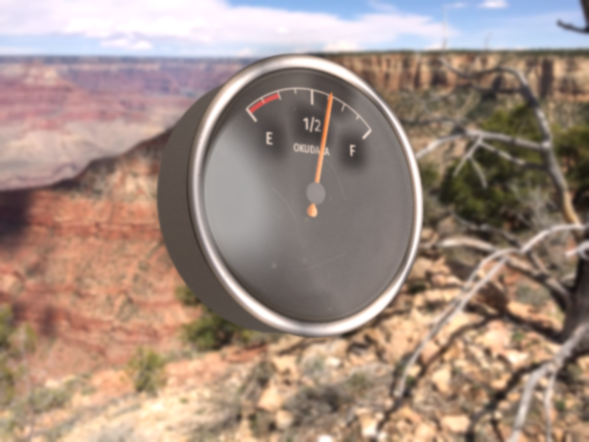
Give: **0.625**
